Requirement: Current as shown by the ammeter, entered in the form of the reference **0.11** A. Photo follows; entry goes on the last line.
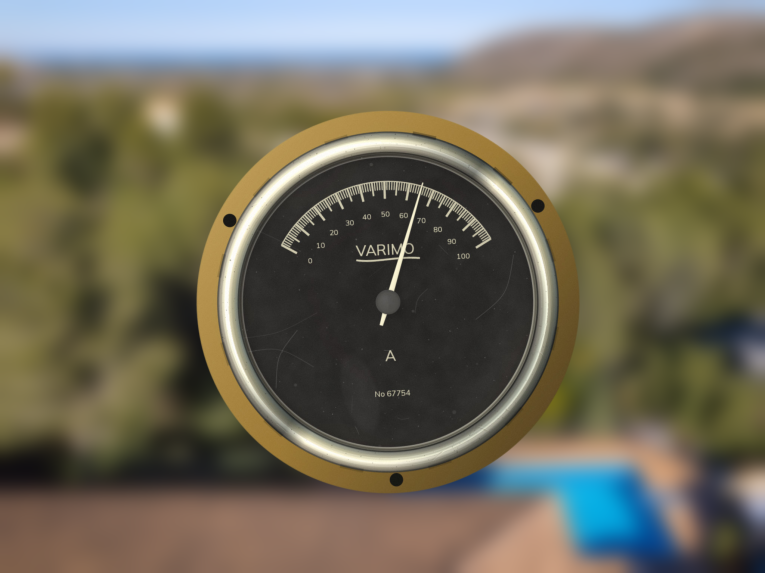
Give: **65** A
